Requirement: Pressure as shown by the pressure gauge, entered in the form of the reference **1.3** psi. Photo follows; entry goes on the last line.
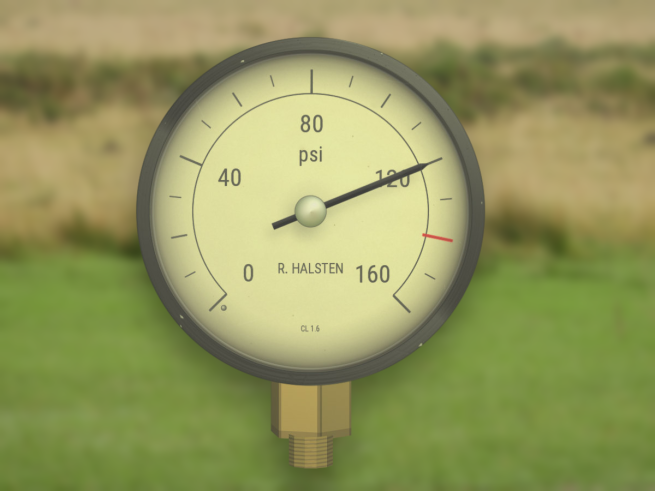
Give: **120** psi
